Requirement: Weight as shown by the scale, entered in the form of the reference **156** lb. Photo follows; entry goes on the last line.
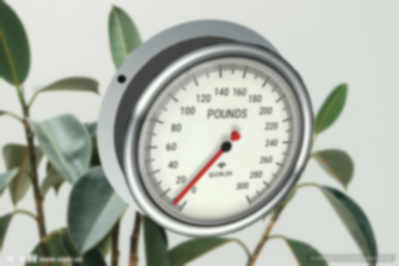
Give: **10** lb
